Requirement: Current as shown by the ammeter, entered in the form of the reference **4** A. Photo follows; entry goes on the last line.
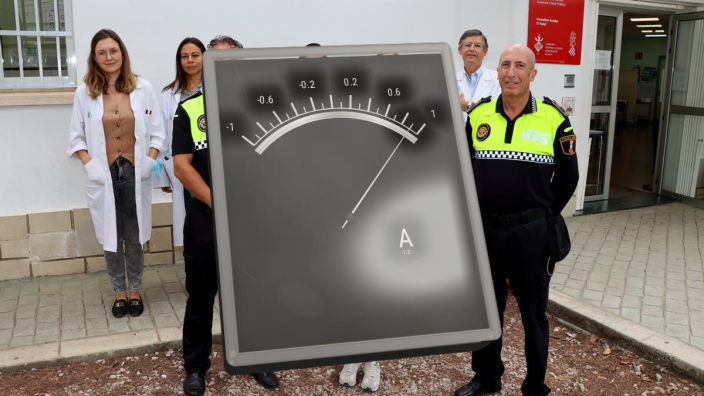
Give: **0.9** A
